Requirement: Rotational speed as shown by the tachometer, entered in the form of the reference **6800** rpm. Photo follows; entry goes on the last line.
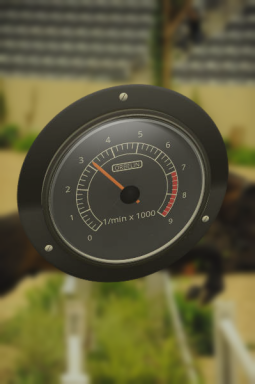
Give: **3200** rpm
